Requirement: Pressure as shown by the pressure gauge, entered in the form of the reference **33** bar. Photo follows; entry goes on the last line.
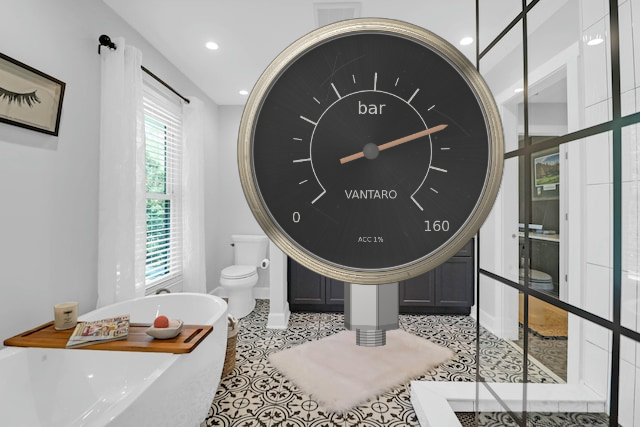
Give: **120** bar
